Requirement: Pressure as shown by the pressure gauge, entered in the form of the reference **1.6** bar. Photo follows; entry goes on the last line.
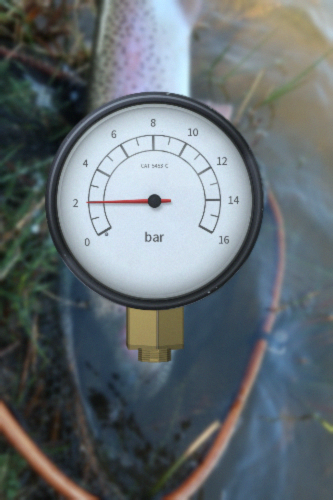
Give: **2** bar
